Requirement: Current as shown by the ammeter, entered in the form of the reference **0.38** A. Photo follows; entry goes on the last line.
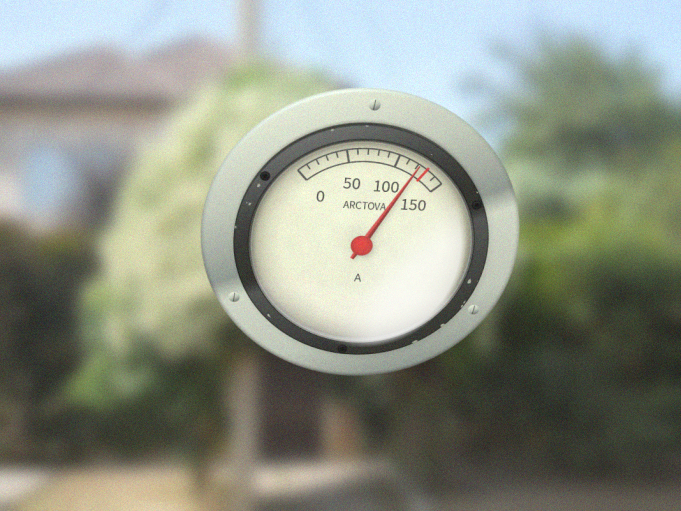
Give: **120** A
